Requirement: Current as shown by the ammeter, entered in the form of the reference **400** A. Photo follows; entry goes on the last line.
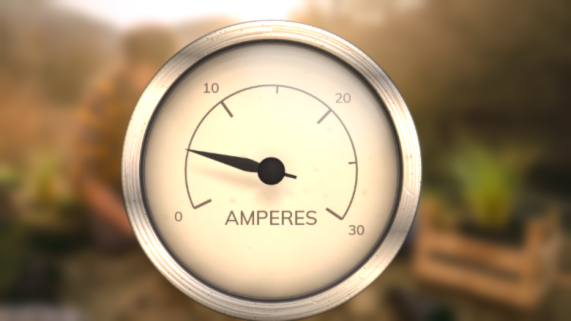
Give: **5** A
